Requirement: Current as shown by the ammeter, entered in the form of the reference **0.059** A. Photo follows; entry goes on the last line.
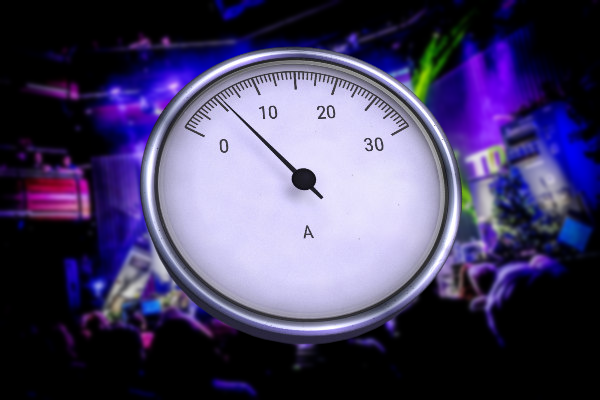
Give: **5** A
